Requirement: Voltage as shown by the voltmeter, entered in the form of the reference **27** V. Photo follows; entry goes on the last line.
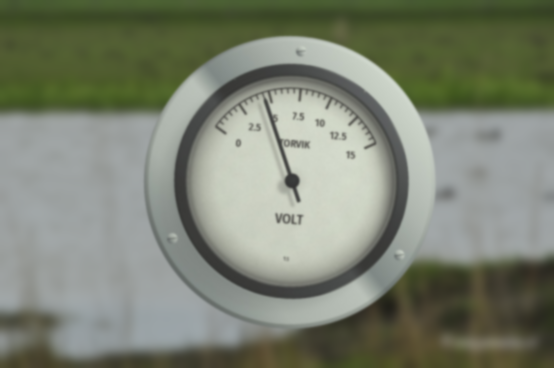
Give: **4.5** V
